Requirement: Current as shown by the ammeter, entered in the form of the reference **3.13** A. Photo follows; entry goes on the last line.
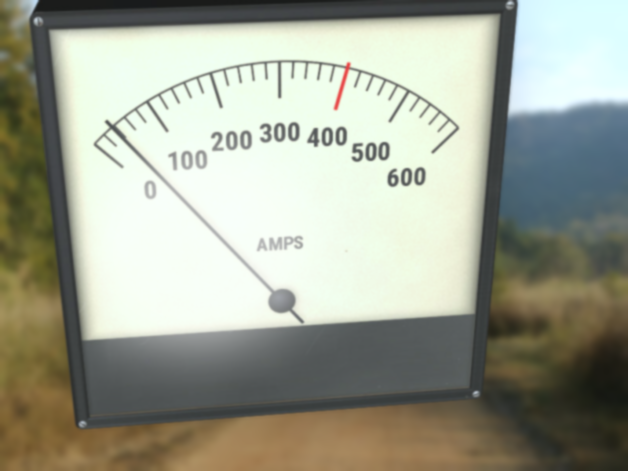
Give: **40** A
